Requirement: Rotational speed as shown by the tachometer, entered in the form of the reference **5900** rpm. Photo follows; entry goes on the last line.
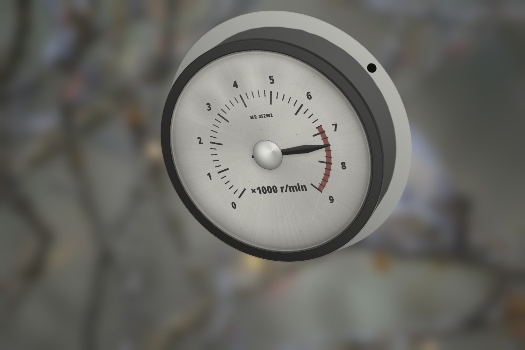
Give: **7400** rpm
